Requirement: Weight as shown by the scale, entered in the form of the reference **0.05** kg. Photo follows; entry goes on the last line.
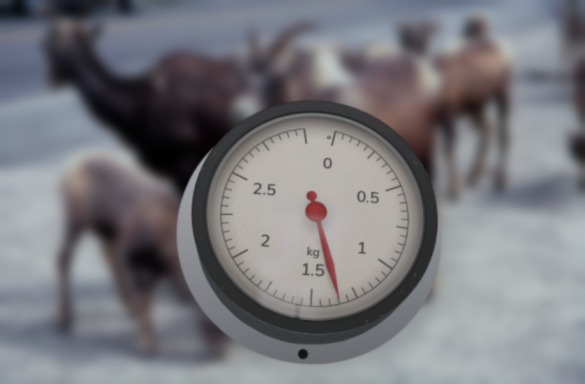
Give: **1.35** kg
